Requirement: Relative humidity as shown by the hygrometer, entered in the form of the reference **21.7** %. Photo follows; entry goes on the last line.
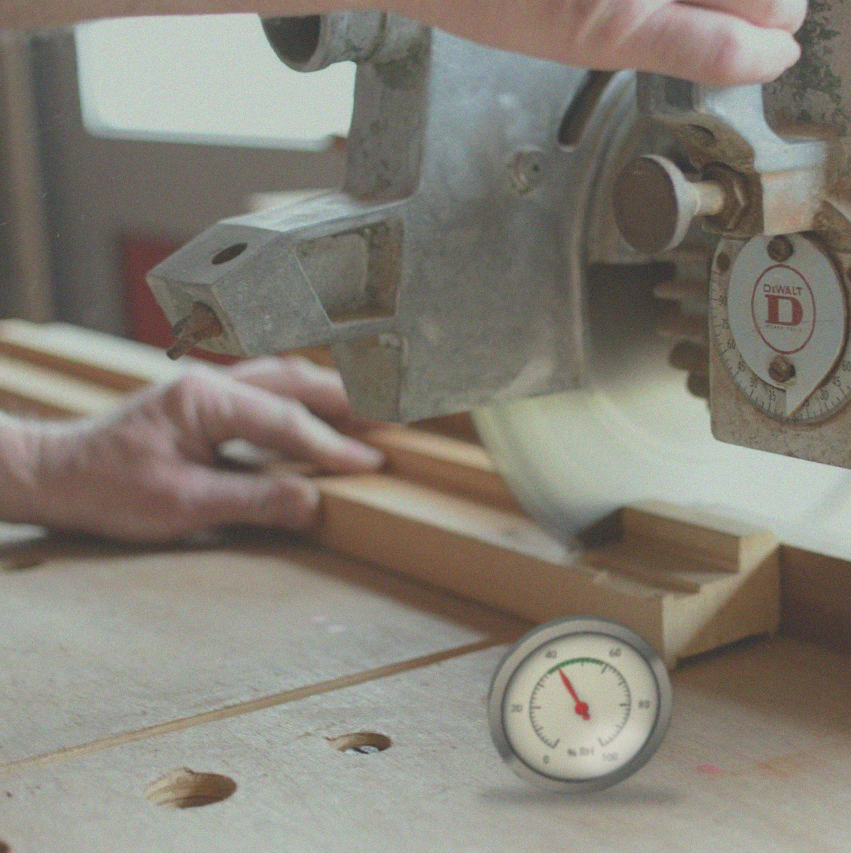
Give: **40** %
